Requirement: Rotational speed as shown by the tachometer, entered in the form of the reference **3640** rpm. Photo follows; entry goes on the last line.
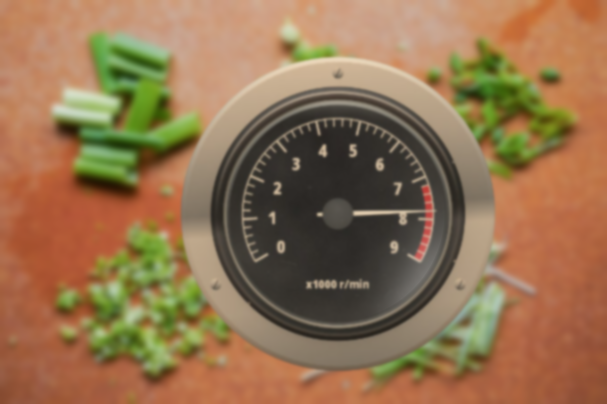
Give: **7800** rpm
